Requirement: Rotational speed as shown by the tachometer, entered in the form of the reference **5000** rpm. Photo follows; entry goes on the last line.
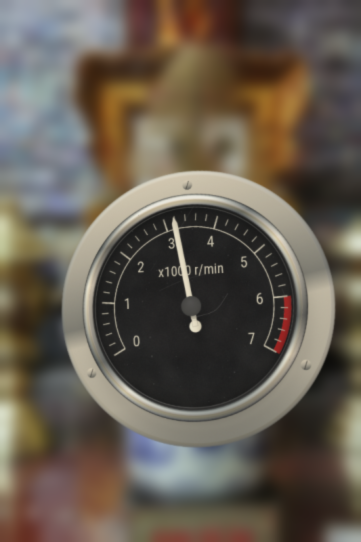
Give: **3200** rpm
